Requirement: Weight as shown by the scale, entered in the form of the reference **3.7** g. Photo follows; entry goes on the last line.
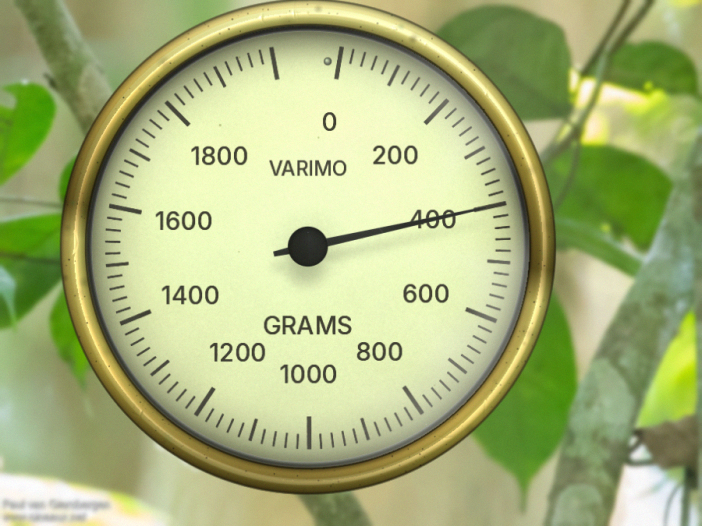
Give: **400** g
